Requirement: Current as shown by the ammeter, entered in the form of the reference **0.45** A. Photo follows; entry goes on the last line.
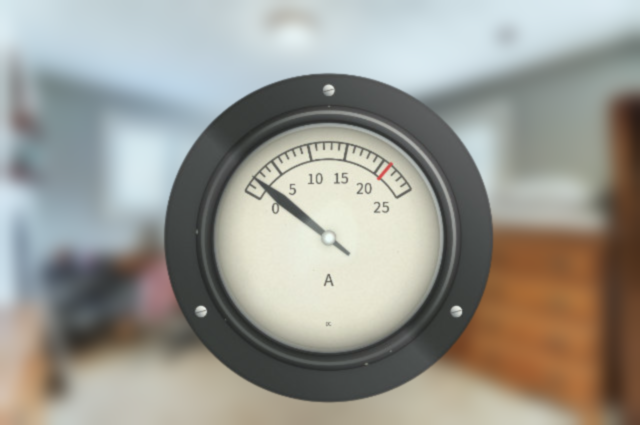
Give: **2** A
